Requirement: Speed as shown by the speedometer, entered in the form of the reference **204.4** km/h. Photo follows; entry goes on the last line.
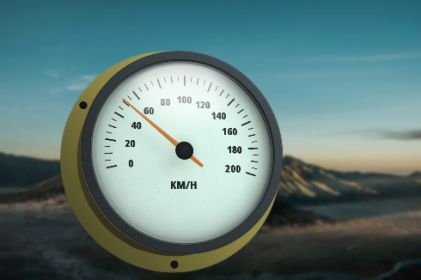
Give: **50** km/h
